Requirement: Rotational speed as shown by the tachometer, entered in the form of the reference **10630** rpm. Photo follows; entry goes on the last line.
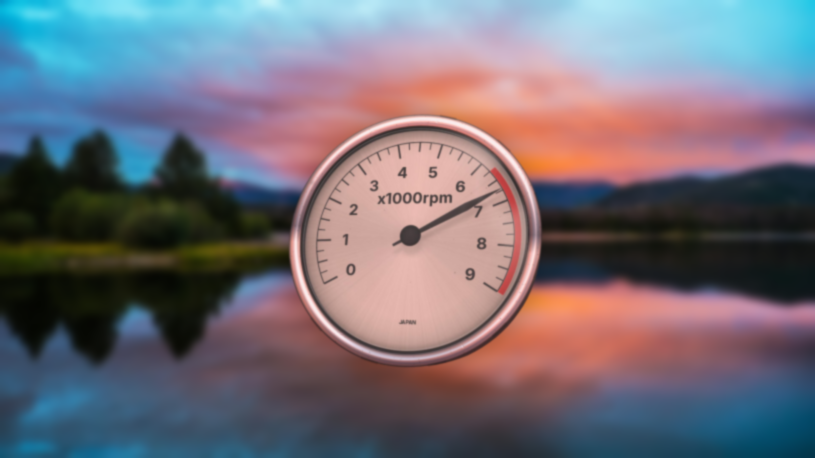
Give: **6750** rpm
